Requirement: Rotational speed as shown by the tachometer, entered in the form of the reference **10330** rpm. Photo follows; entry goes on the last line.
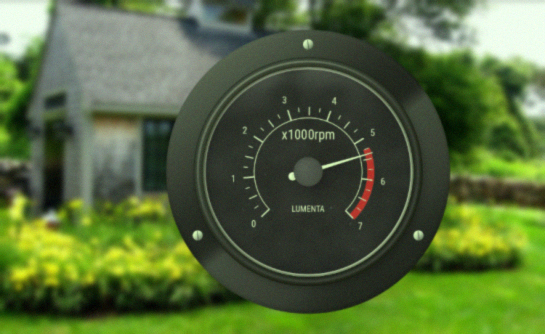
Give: **5375** rpm
